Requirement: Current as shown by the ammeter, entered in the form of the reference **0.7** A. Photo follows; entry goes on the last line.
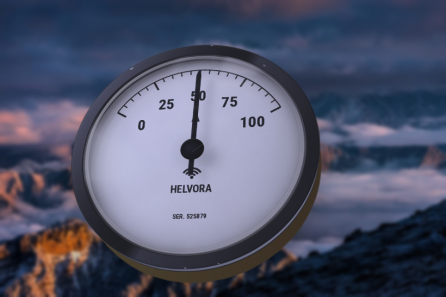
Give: **50** A
